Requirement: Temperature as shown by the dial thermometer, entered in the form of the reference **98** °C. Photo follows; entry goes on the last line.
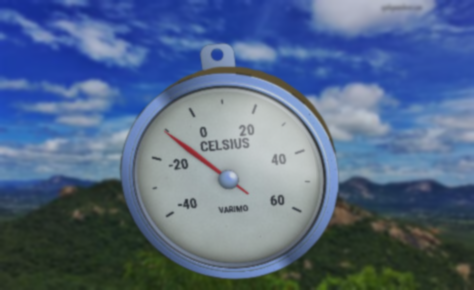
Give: **-10** °C
